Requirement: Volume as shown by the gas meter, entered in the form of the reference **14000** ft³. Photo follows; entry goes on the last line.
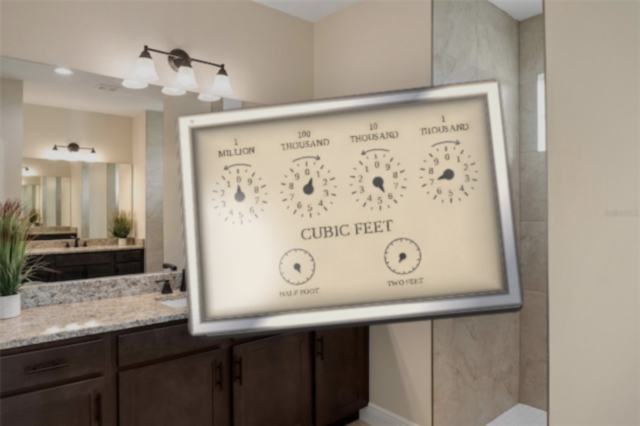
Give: **5700** ft³
